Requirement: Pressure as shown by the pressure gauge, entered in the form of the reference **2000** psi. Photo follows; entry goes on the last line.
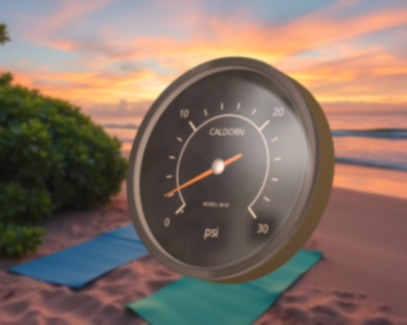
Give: **2** psi
